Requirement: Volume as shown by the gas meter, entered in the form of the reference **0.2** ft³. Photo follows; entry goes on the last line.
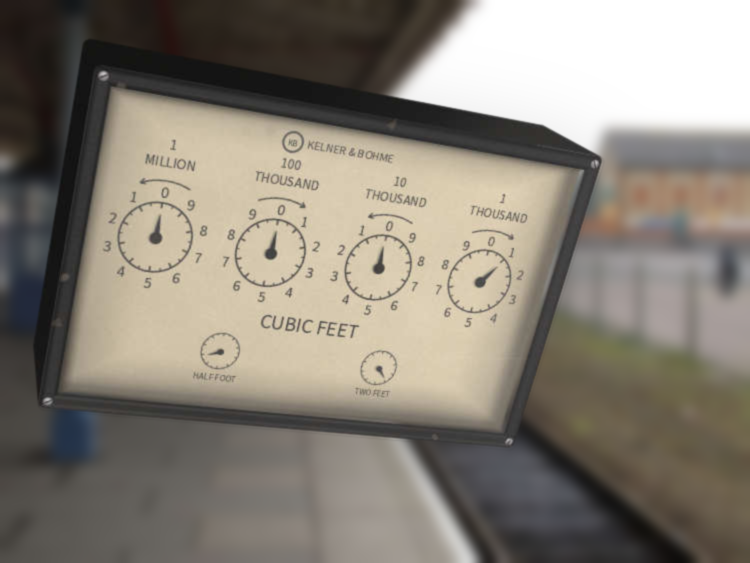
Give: **100** ft³
